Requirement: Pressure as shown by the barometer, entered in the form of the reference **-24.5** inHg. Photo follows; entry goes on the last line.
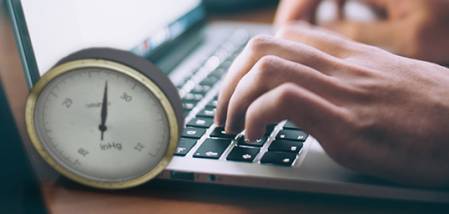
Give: **29.7** inHg
